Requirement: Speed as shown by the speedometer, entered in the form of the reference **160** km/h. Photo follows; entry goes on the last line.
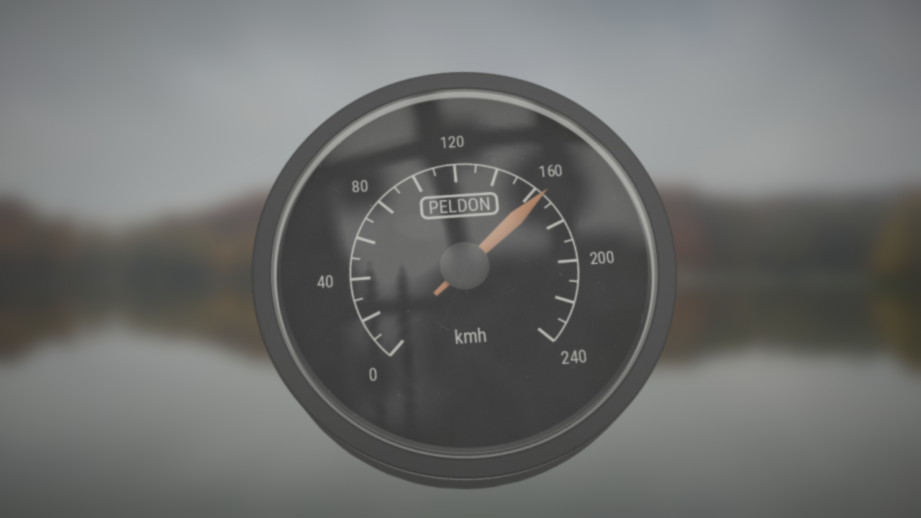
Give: **165** km/h
